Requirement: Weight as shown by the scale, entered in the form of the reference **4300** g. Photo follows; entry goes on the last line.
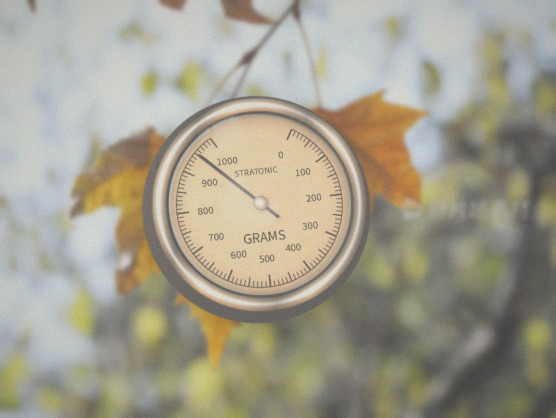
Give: **950** g
